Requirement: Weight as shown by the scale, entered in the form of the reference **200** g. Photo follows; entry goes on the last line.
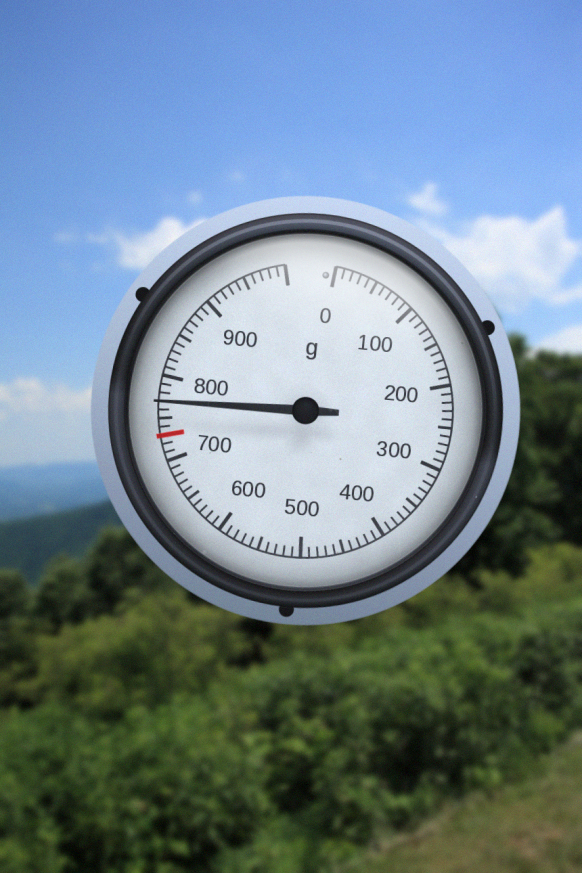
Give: **770** g
